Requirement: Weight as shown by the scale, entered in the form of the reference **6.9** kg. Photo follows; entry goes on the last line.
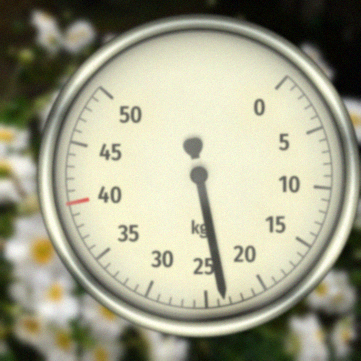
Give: **23.5** kg
